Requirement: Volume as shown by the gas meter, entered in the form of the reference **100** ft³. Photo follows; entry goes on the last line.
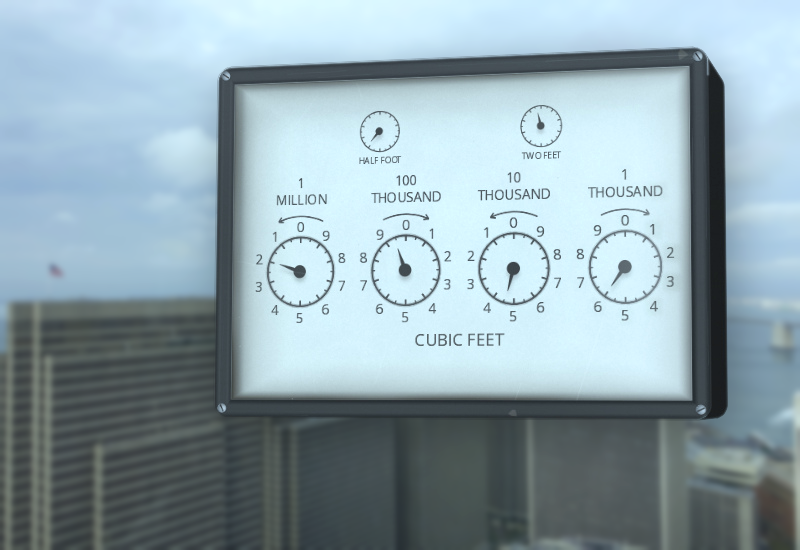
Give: **194600** ft³
